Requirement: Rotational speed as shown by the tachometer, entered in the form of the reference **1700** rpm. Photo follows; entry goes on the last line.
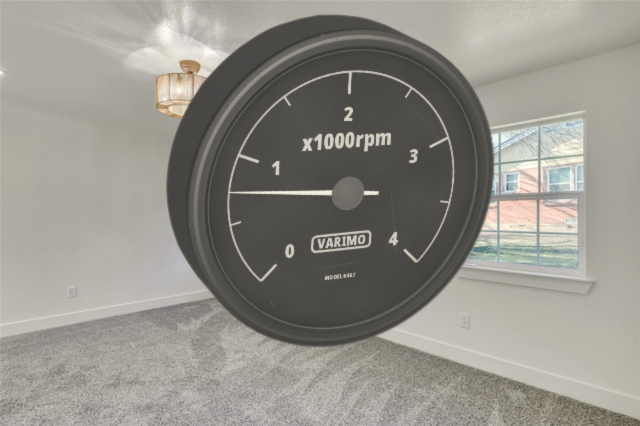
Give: **750** rpm
